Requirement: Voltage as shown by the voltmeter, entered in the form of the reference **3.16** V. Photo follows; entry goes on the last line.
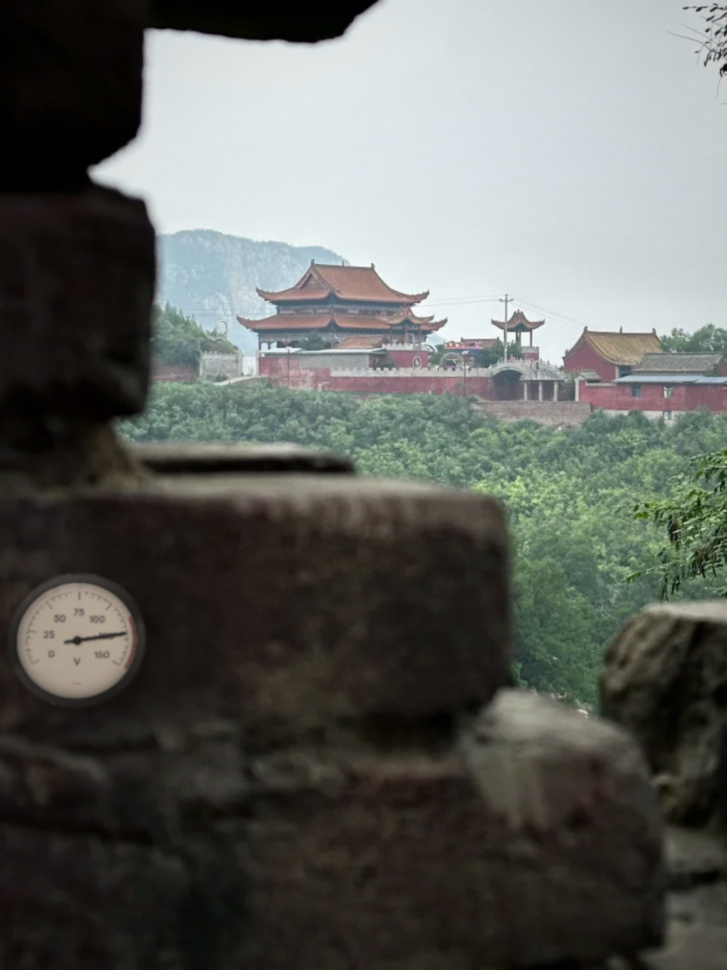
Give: **125** V
